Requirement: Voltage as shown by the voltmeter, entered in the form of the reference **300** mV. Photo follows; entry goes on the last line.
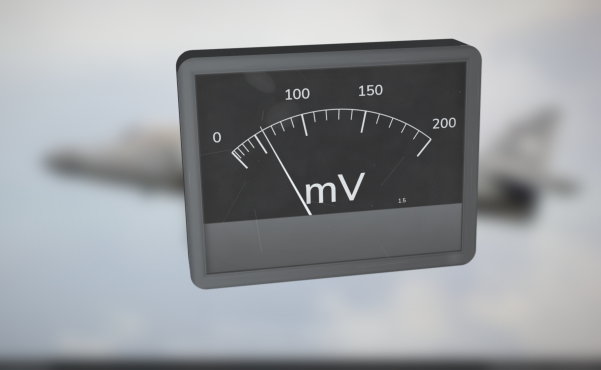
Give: **60** mV
